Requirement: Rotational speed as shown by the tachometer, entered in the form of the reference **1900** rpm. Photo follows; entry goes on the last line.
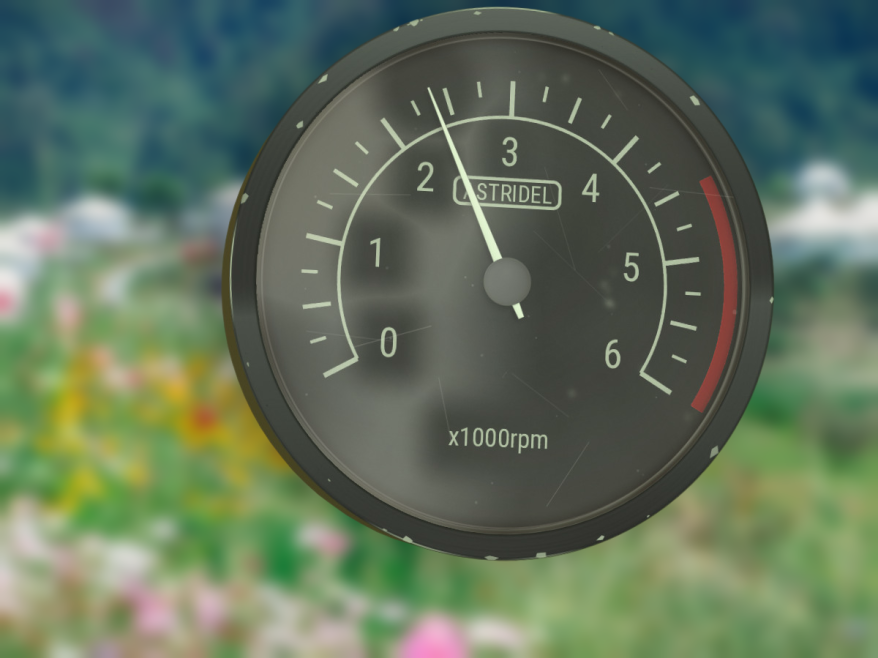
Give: **2375** rpm
